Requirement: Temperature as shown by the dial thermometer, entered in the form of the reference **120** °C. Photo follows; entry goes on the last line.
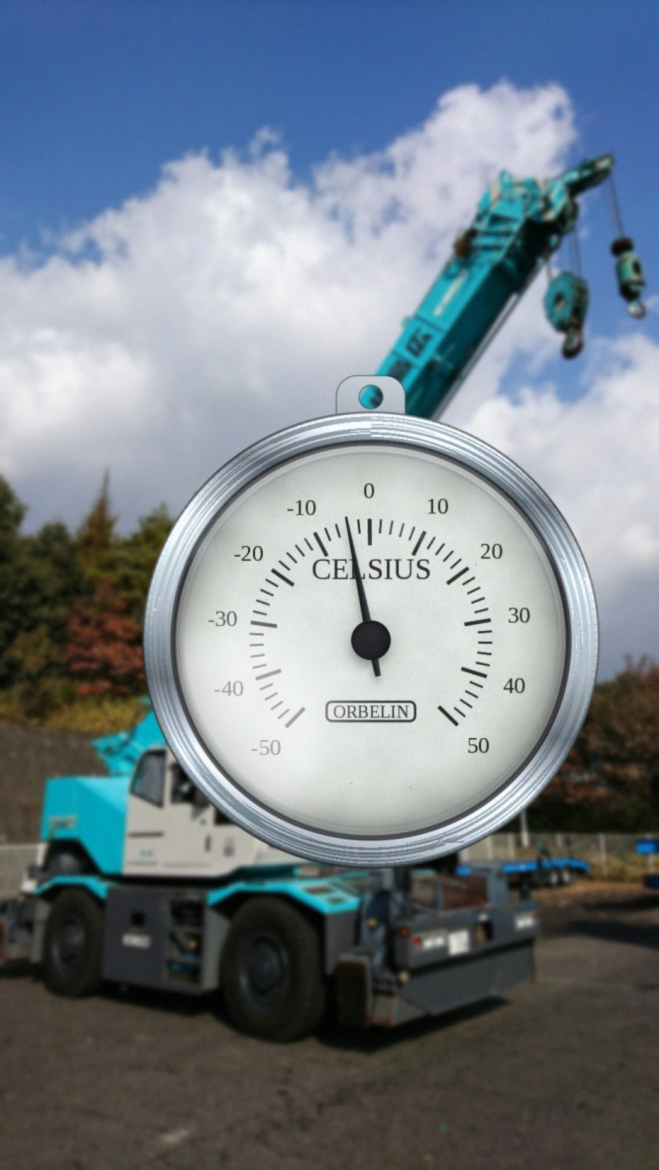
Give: **-4** °C
